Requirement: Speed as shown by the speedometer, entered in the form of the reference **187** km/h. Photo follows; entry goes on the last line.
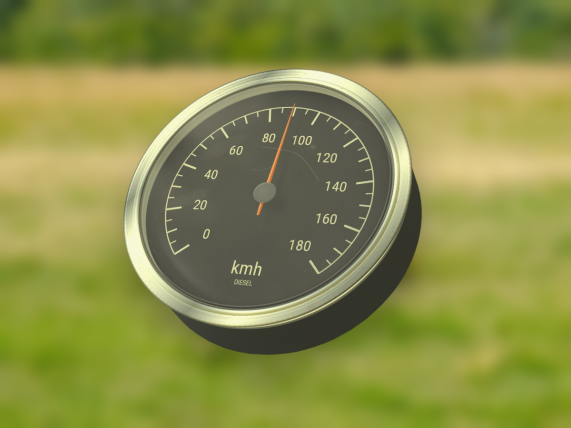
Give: **90** km/h
